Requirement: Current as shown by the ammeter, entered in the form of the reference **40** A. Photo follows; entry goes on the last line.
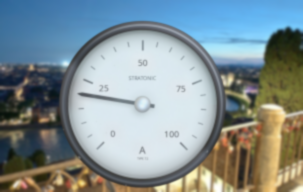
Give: **20** A
